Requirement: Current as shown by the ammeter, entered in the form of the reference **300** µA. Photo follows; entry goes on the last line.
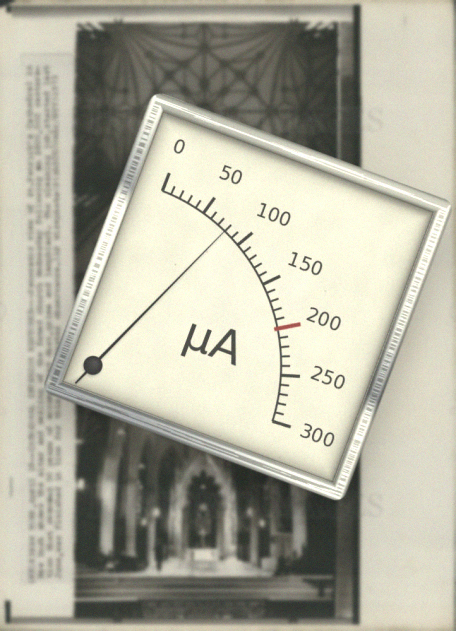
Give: **80** µA
